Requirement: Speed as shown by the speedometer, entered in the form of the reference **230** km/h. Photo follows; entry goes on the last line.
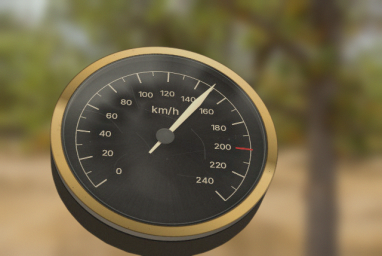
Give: **150** km/h
